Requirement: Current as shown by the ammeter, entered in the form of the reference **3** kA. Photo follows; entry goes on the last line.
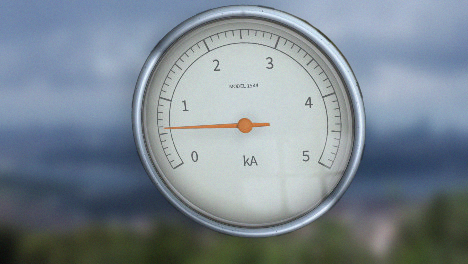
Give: **0.6** kA
